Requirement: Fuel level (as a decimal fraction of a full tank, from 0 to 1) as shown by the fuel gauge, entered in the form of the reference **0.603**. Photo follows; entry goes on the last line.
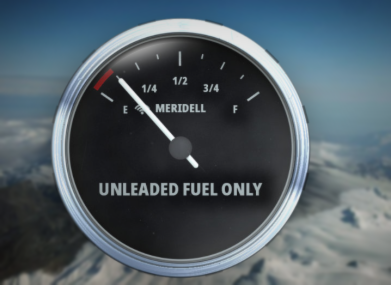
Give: **0.125**
